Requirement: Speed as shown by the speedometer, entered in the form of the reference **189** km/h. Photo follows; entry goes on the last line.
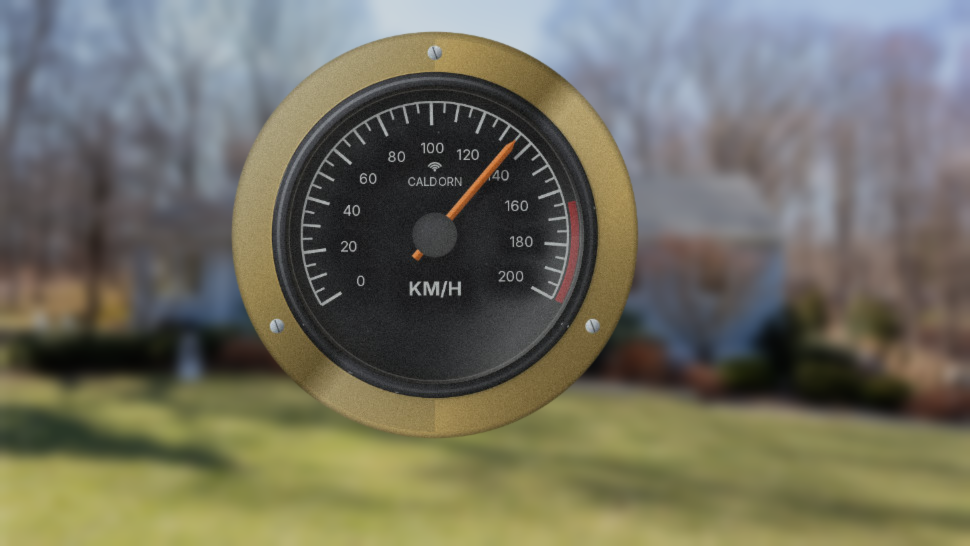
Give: **135** km/h
